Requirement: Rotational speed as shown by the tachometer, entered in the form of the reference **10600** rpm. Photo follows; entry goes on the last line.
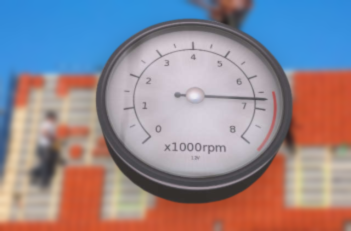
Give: **6750** rpm
